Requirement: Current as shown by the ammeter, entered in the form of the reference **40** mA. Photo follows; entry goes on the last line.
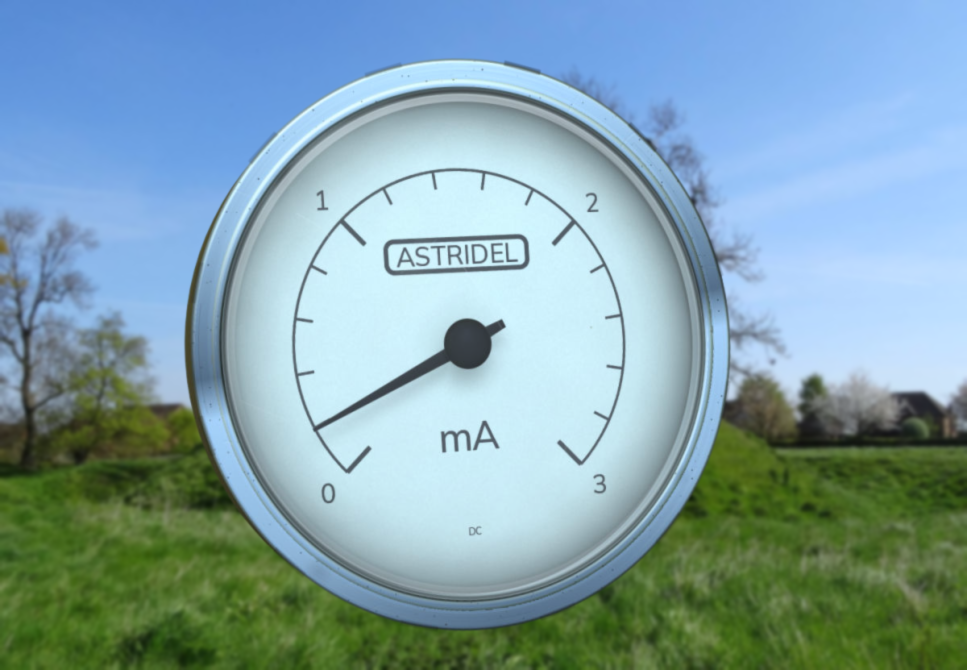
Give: **0.2** mA
